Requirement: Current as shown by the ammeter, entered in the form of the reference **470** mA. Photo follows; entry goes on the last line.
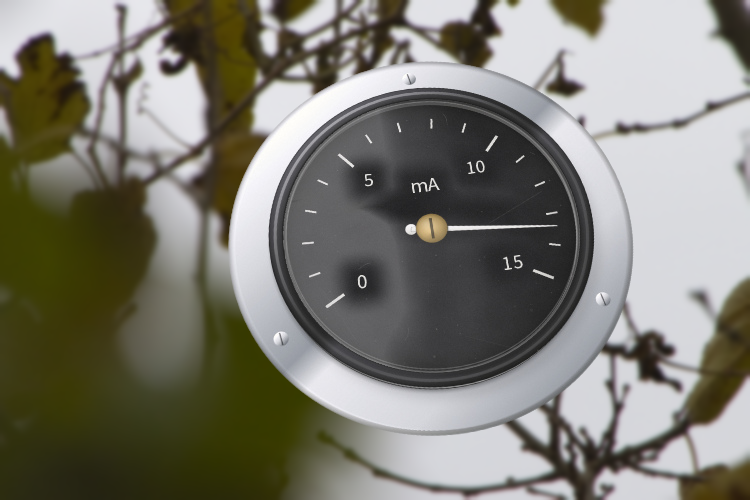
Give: **13.5** mA
